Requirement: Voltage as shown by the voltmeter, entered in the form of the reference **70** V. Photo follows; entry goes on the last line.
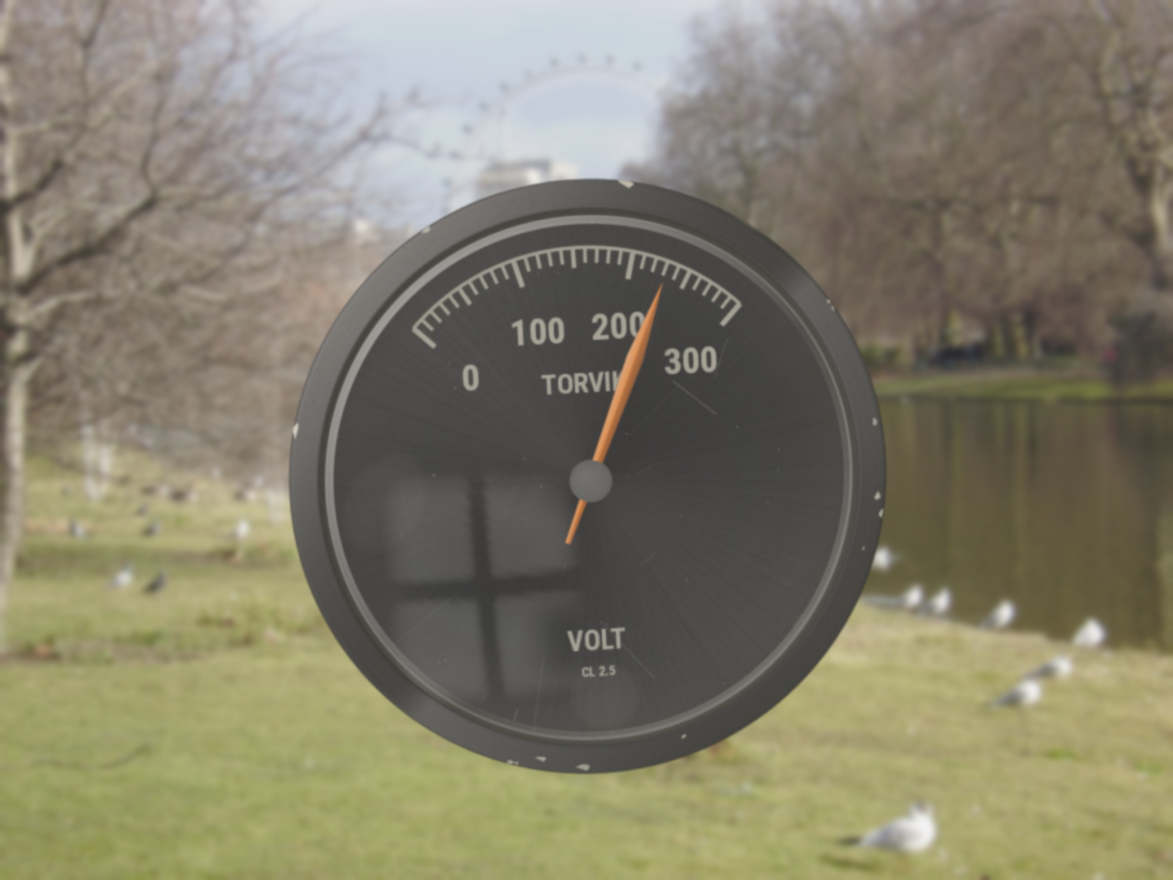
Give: **230** V
